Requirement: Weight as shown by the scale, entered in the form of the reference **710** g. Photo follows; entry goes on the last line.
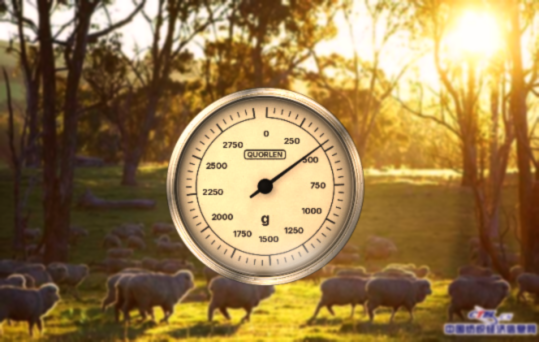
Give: **450** g
